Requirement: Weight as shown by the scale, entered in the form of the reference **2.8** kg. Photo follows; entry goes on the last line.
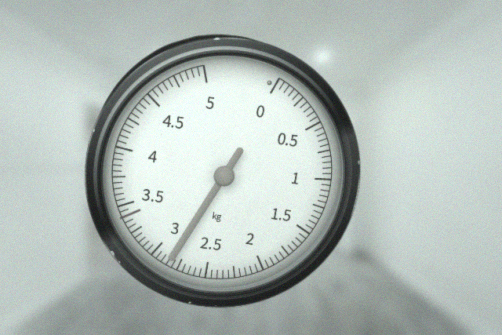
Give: **2.85** kg
